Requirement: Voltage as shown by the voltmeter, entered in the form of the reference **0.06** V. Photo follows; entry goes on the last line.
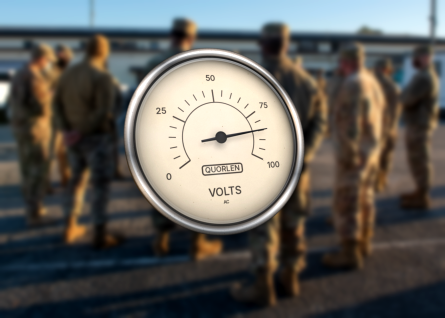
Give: **85** V
